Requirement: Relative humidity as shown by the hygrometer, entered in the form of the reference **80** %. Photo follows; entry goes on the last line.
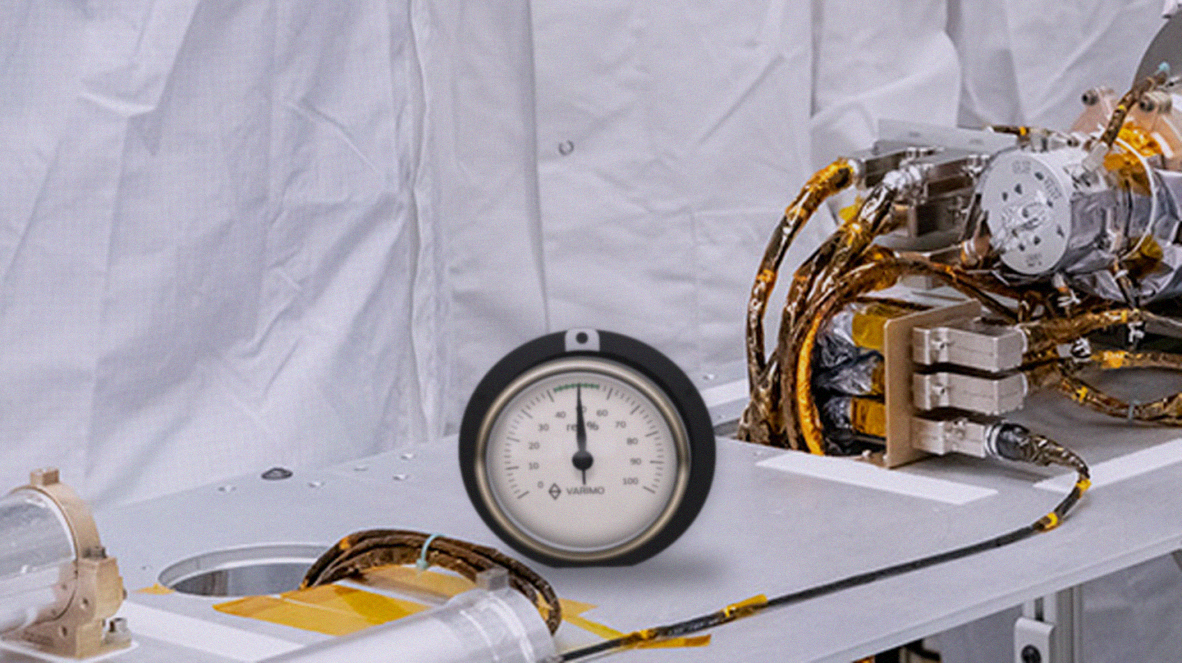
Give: **50** %
